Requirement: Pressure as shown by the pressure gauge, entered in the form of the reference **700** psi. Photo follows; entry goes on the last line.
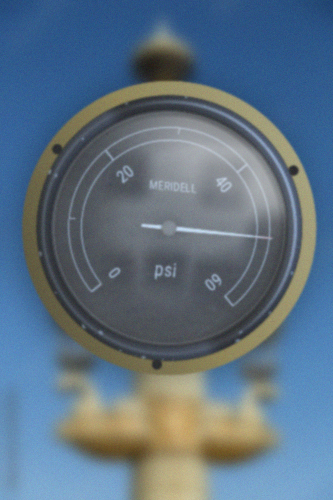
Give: **50** psi
